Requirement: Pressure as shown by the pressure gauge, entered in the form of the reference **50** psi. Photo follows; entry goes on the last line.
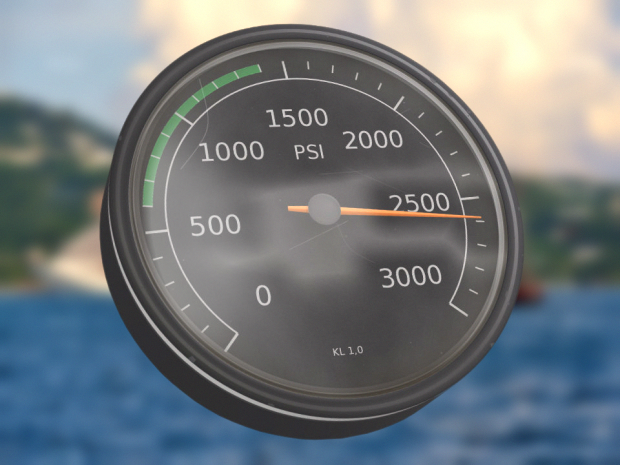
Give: **2600** psi
